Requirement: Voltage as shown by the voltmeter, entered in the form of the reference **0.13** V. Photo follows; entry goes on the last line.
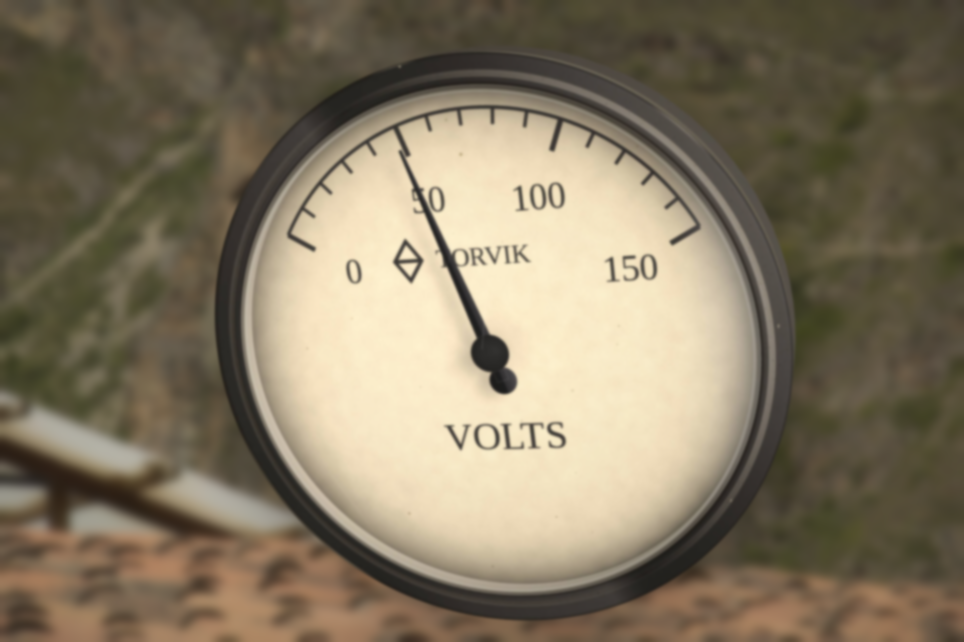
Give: **50** V
